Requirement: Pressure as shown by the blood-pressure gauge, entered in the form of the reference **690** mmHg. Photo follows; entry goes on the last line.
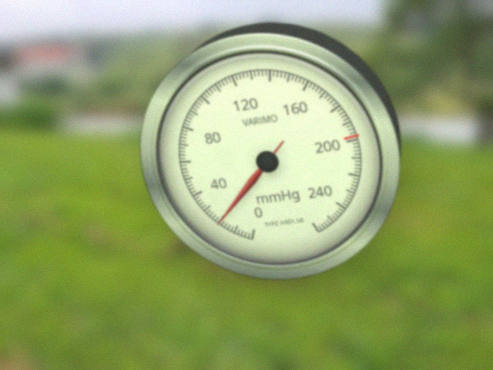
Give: **20** mmHg
